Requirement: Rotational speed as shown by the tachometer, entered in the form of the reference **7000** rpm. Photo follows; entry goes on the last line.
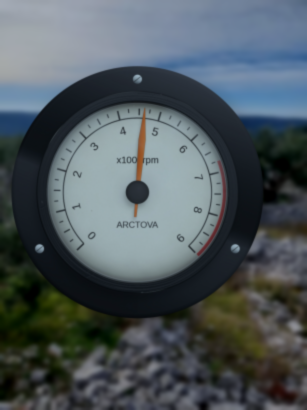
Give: **4625** rpm
